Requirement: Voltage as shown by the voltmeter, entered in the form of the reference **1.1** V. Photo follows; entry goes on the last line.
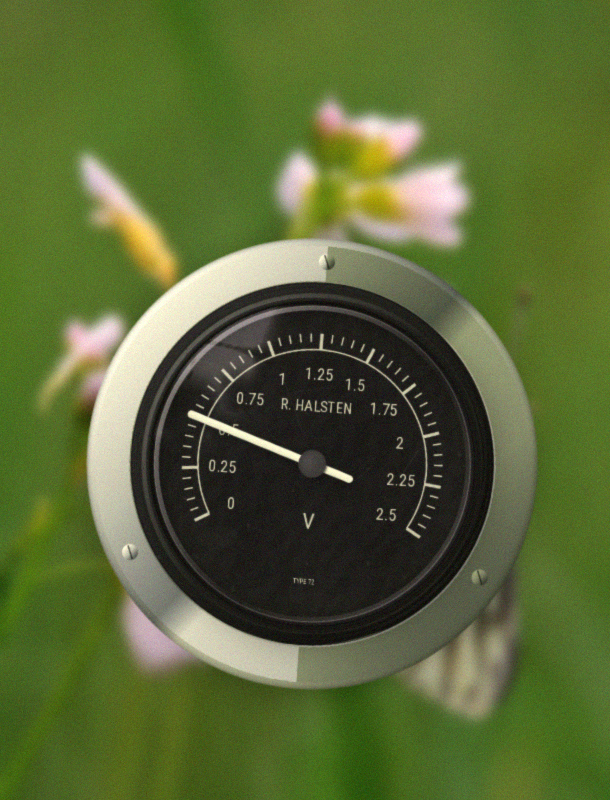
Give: **0.5** V
